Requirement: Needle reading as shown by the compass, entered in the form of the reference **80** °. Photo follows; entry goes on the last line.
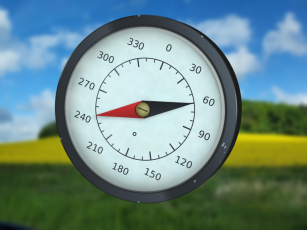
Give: **240** °
